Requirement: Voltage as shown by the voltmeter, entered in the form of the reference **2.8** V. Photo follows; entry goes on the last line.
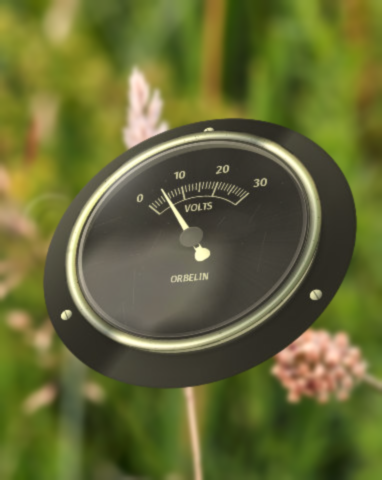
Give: **5** V
